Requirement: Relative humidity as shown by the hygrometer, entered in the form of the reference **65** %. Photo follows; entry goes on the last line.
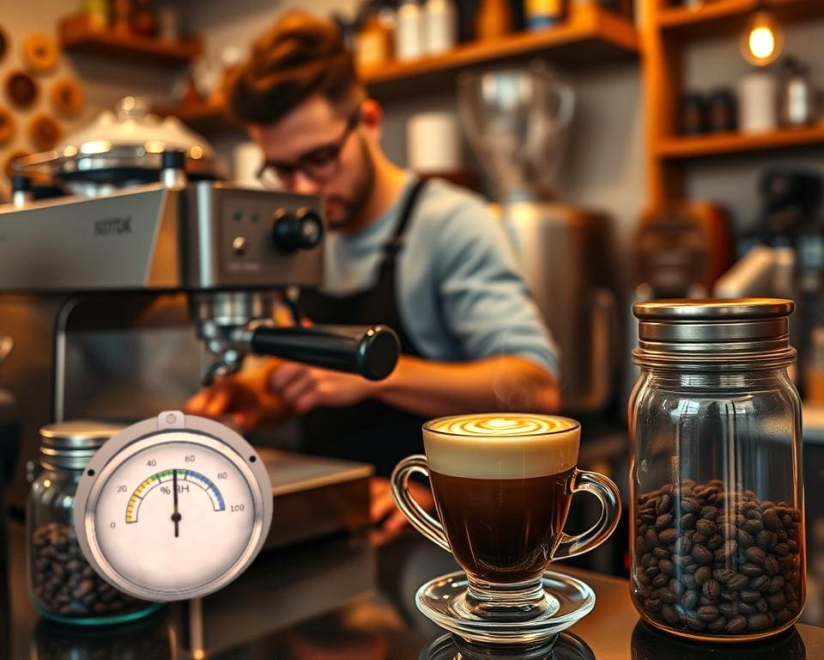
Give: **52** %
